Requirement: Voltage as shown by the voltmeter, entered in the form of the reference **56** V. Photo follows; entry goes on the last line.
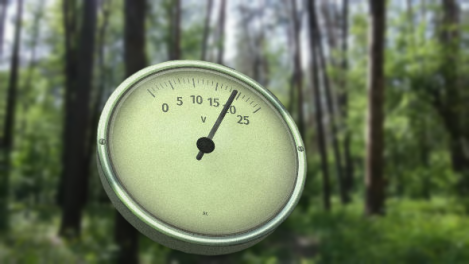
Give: **19** V
